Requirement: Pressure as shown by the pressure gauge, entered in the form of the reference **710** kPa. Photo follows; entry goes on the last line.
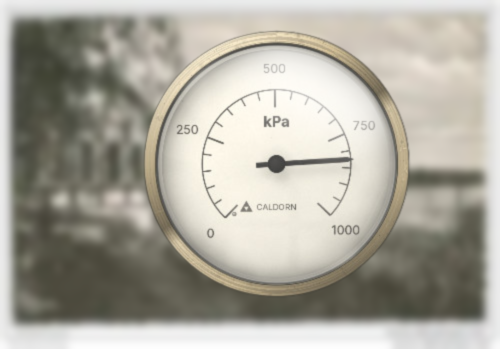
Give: **825** kPa
